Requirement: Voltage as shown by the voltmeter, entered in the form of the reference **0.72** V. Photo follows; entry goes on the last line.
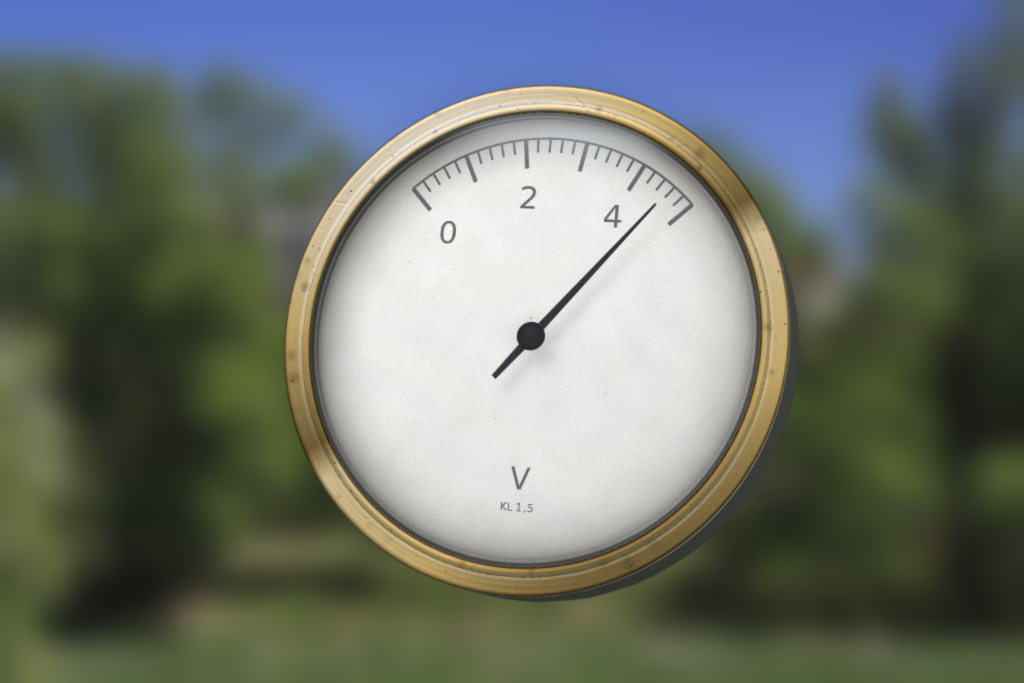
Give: **4.6** V
